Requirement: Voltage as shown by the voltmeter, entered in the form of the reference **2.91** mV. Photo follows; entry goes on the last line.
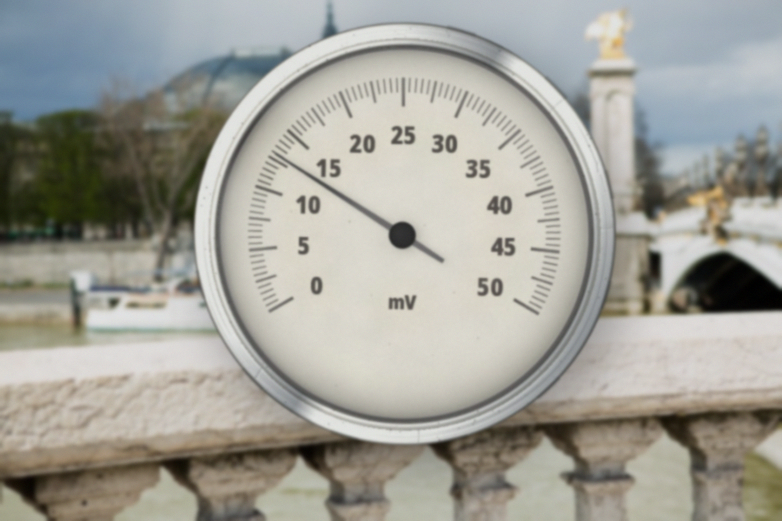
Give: **13** mV
